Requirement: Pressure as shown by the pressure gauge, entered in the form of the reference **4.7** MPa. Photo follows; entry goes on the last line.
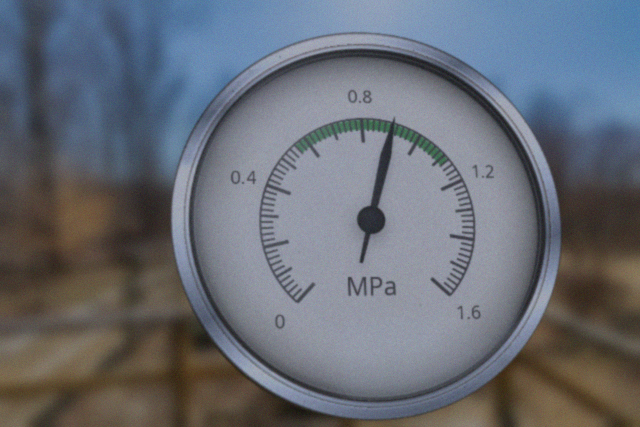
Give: **0.9** MPa
